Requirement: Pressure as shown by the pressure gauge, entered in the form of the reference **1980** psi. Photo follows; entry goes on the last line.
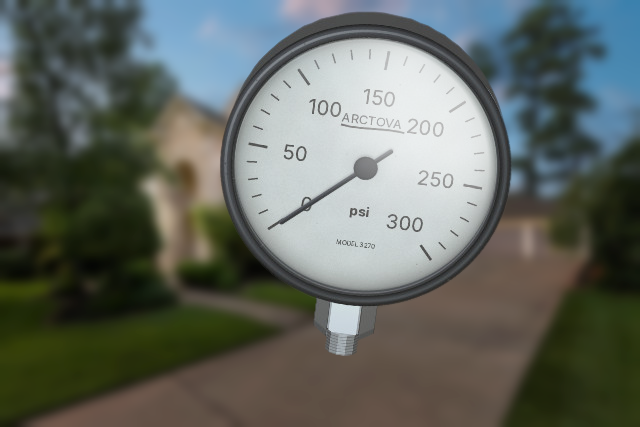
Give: **0** psi
